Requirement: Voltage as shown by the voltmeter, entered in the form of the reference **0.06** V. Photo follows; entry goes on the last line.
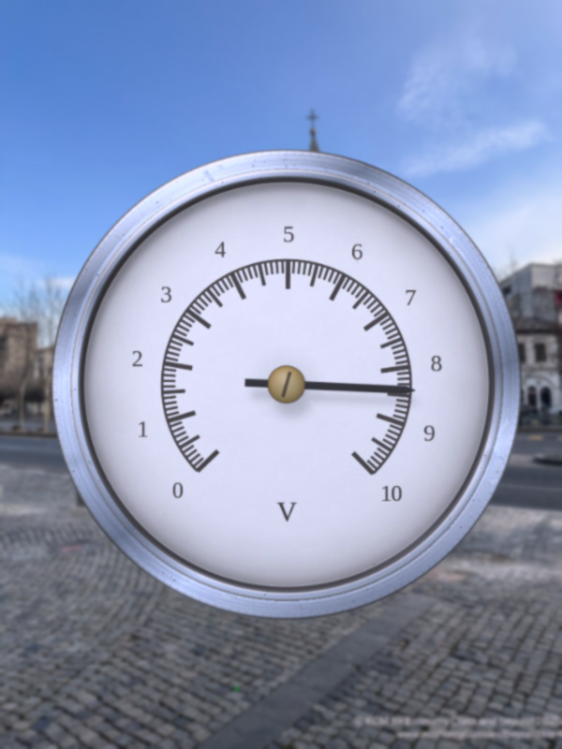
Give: **8.4** V
